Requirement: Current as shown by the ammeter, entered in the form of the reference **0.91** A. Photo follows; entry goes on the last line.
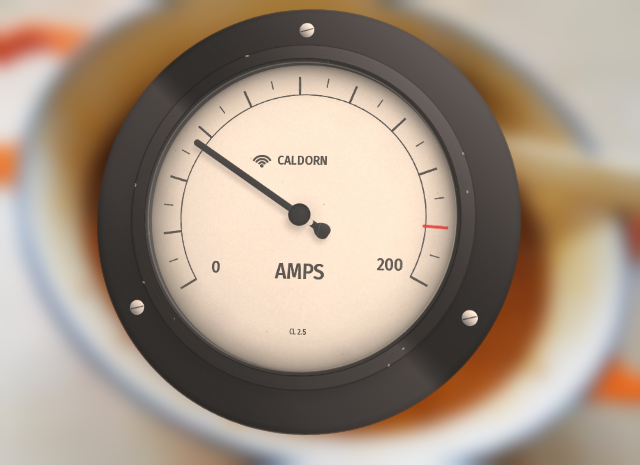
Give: **55** A
